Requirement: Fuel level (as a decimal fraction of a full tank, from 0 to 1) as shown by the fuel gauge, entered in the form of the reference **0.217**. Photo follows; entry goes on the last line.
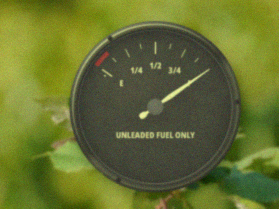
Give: **1**
